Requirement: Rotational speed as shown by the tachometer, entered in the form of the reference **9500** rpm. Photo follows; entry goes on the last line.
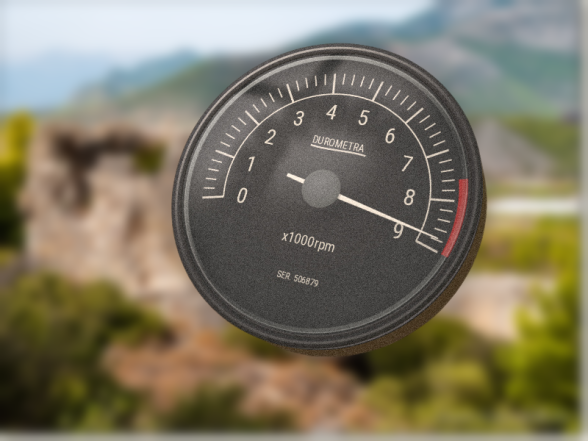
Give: **8800** rpm
